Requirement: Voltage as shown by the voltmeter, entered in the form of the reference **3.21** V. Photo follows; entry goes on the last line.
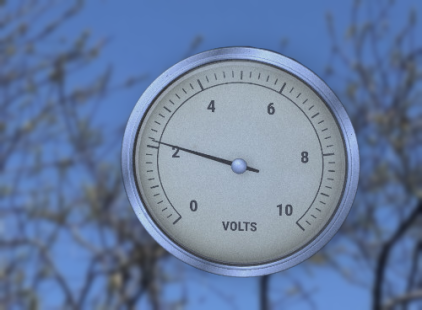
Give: **2.2** V
